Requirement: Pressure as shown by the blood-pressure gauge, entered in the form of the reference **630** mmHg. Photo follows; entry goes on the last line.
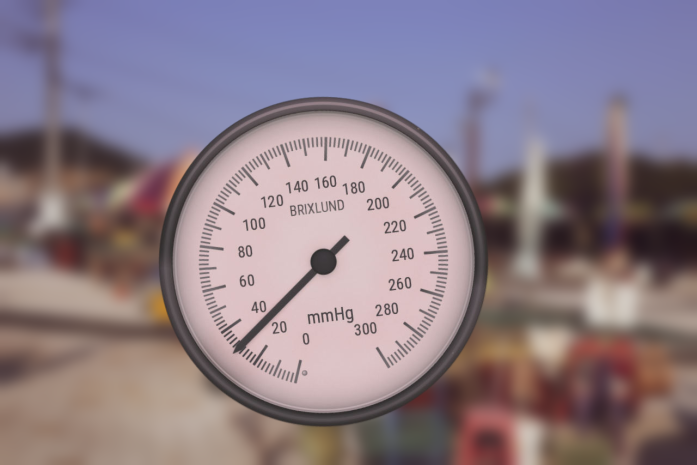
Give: **30** mmHg
